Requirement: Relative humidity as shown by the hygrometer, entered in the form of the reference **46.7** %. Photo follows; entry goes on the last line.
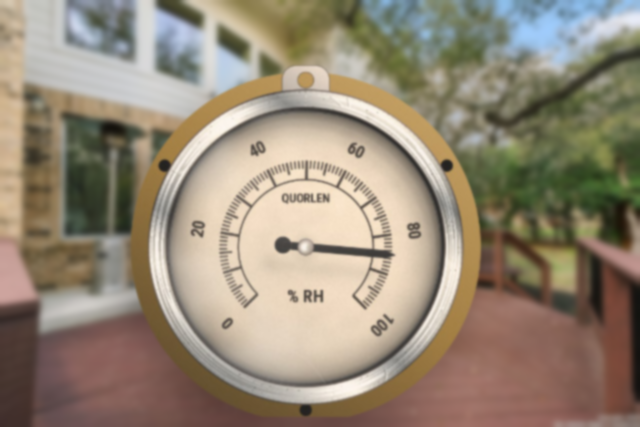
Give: **85** %
